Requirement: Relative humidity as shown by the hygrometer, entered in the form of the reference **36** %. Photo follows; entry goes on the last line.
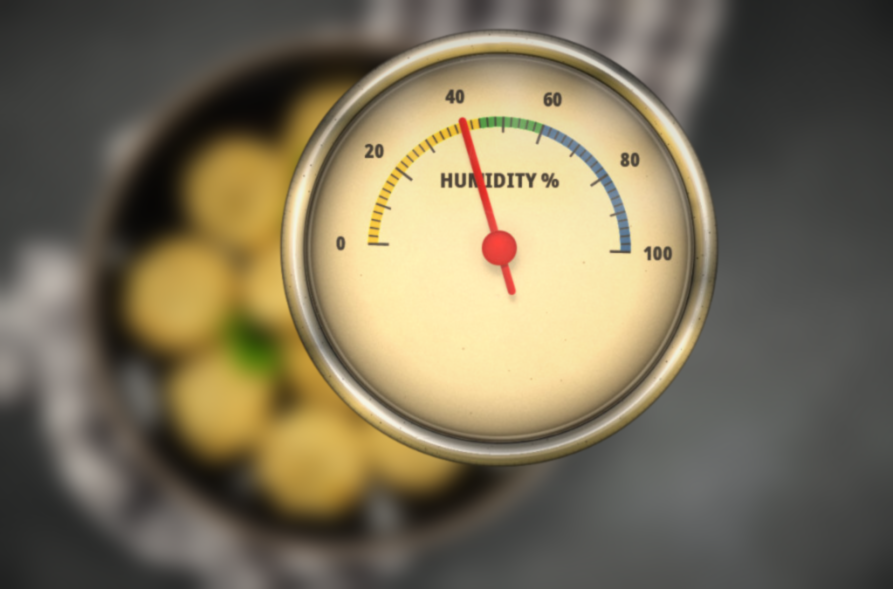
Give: **40** %
